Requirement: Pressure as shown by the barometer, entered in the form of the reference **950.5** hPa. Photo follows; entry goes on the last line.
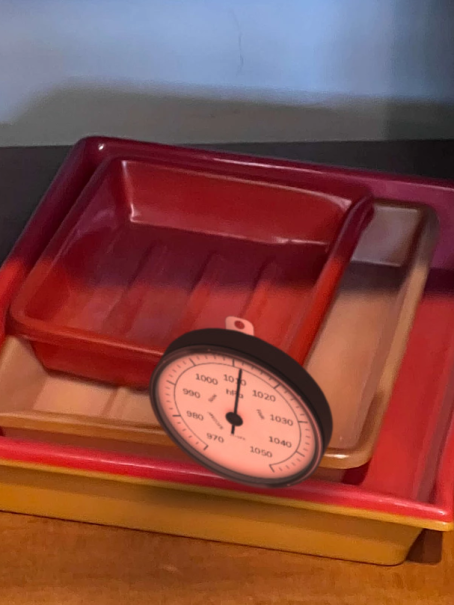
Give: **1012** hPa
